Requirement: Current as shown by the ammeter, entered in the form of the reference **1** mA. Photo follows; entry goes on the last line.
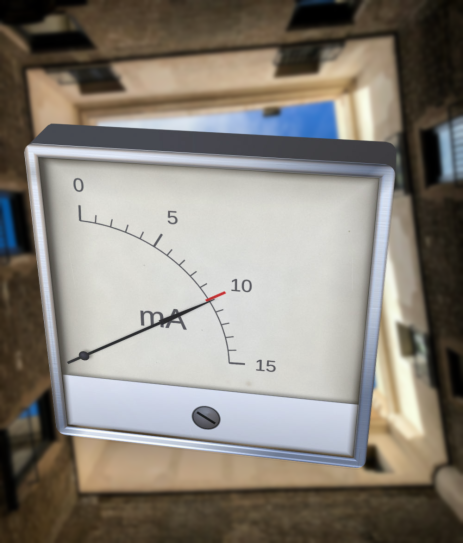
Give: **10** mA
